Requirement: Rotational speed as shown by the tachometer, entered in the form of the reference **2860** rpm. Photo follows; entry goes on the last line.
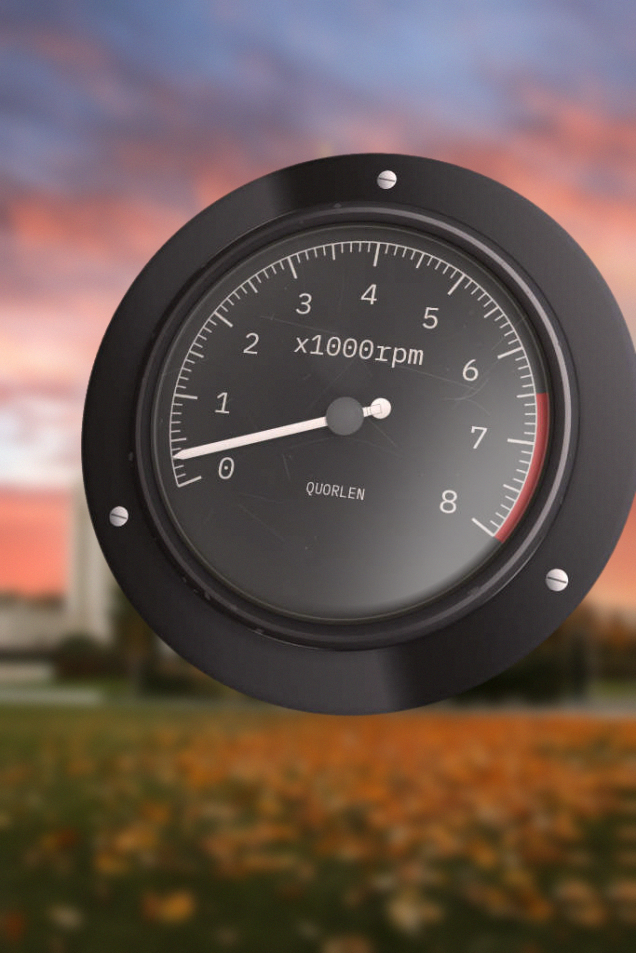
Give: **300** rpm
